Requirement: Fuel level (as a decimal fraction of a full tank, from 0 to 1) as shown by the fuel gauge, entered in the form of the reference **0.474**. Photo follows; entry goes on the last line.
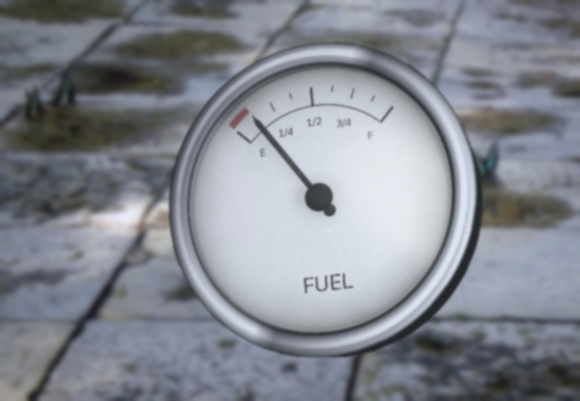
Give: **0.125**
